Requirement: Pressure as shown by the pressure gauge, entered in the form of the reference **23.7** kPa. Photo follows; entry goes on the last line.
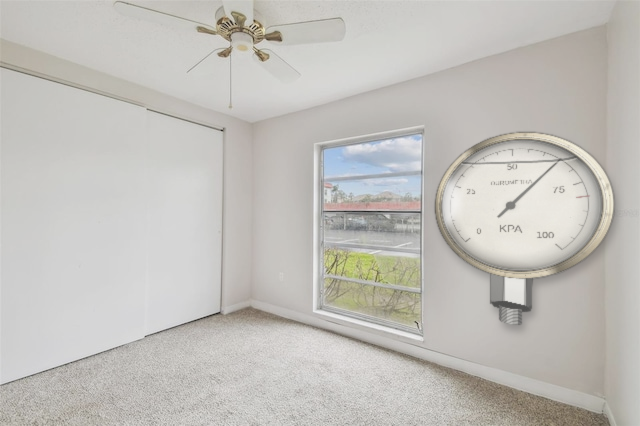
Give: **65** kPa
